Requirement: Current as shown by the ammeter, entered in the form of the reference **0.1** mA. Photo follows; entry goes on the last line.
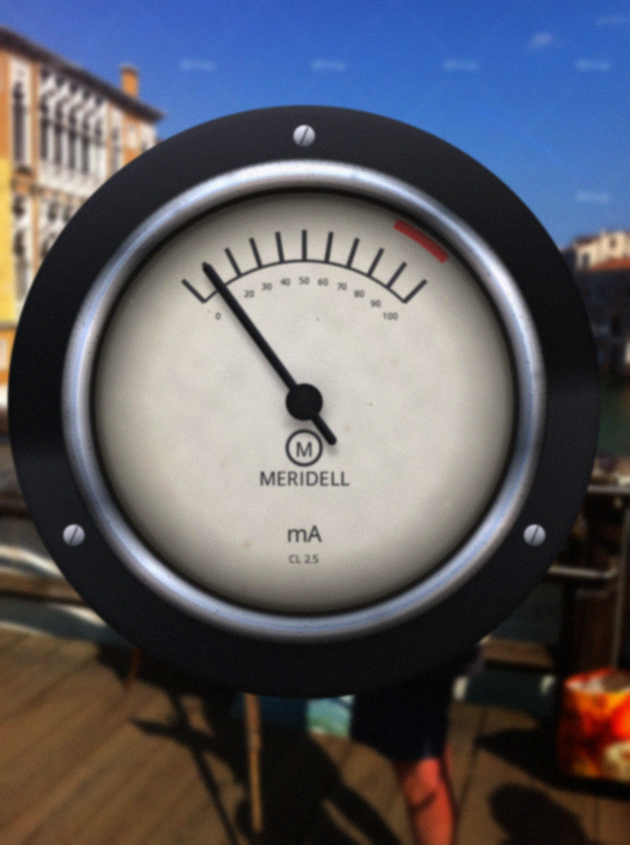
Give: **10** mA
